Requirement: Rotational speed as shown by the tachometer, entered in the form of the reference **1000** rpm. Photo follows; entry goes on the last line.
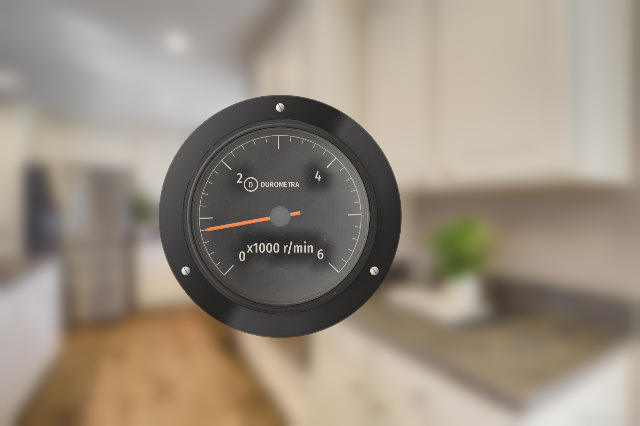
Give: **800** rpm
